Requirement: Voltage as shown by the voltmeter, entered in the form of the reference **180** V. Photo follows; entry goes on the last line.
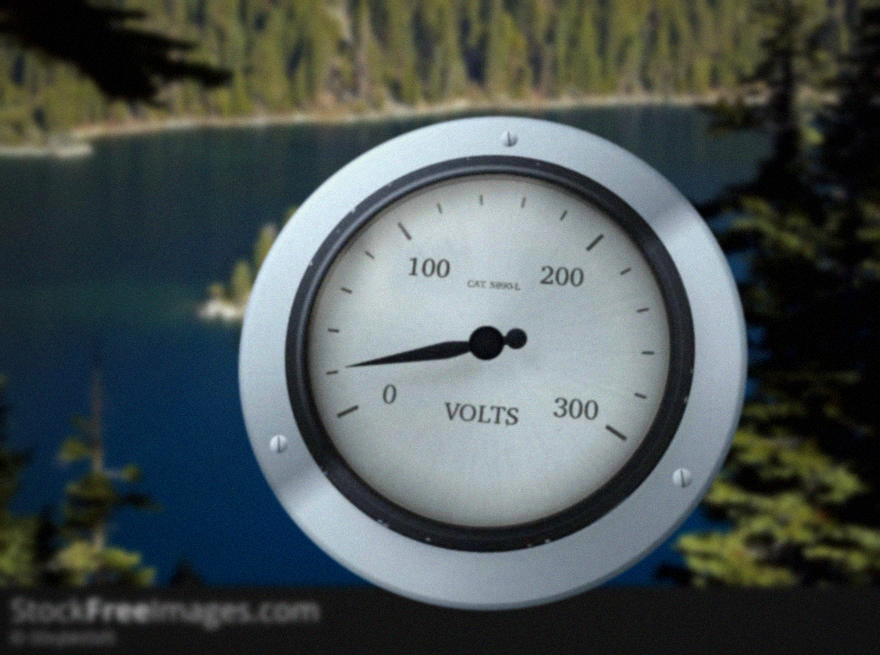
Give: **20** V
